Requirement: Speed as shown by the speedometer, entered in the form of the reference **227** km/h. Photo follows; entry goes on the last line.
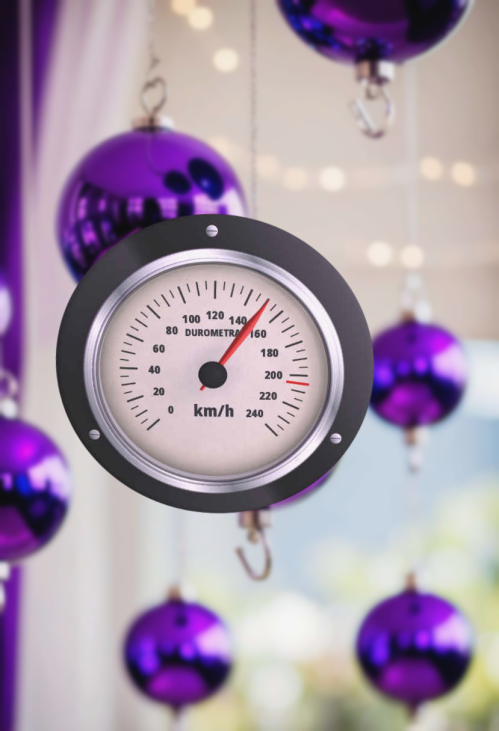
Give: **150** km/h
